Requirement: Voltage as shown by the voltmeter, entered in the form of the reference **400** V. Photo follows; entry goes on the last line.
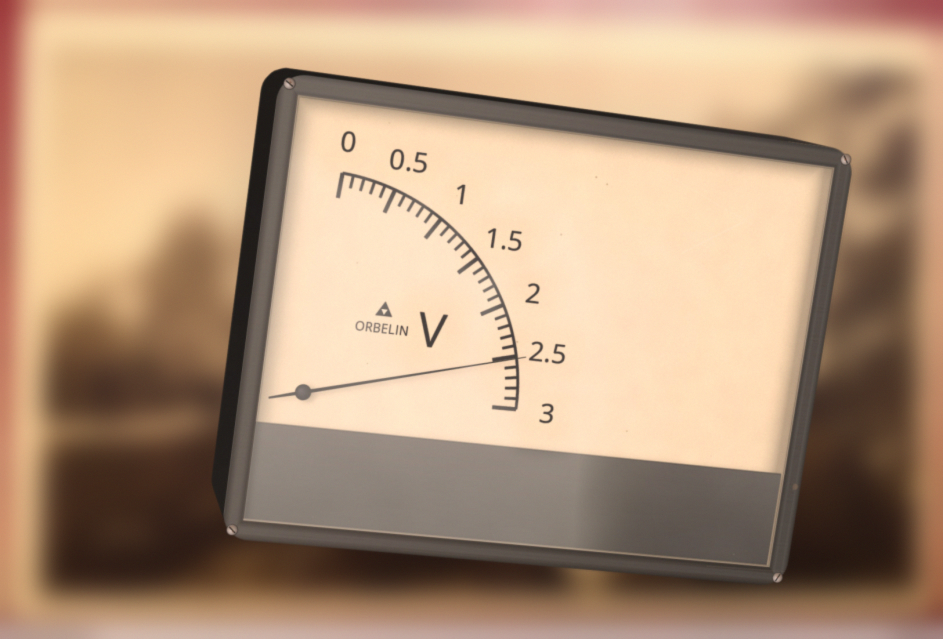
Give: **2.5** V
